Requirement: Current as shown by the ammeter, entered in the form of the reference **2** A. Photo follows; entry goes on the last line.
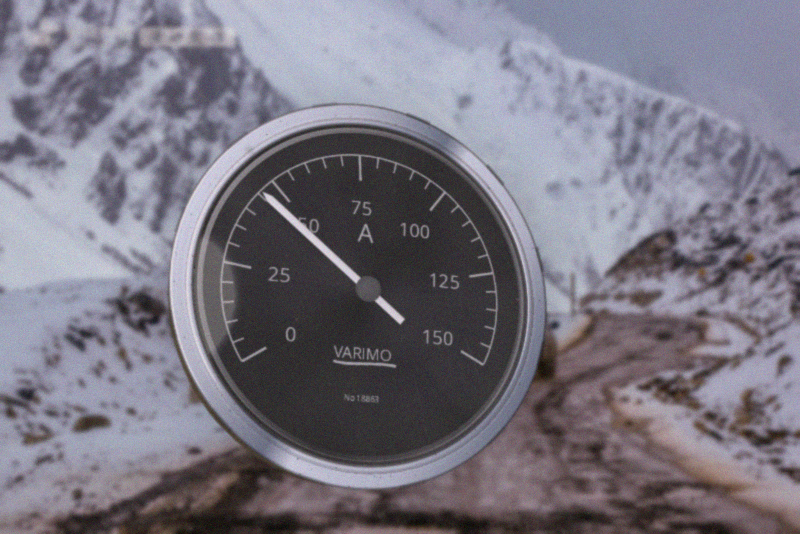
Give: **45** A
